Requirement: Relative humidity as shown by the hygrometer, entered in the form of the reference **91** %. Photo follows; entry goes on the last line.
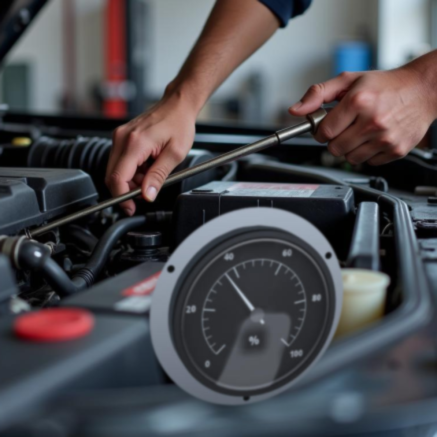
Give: **36** %
